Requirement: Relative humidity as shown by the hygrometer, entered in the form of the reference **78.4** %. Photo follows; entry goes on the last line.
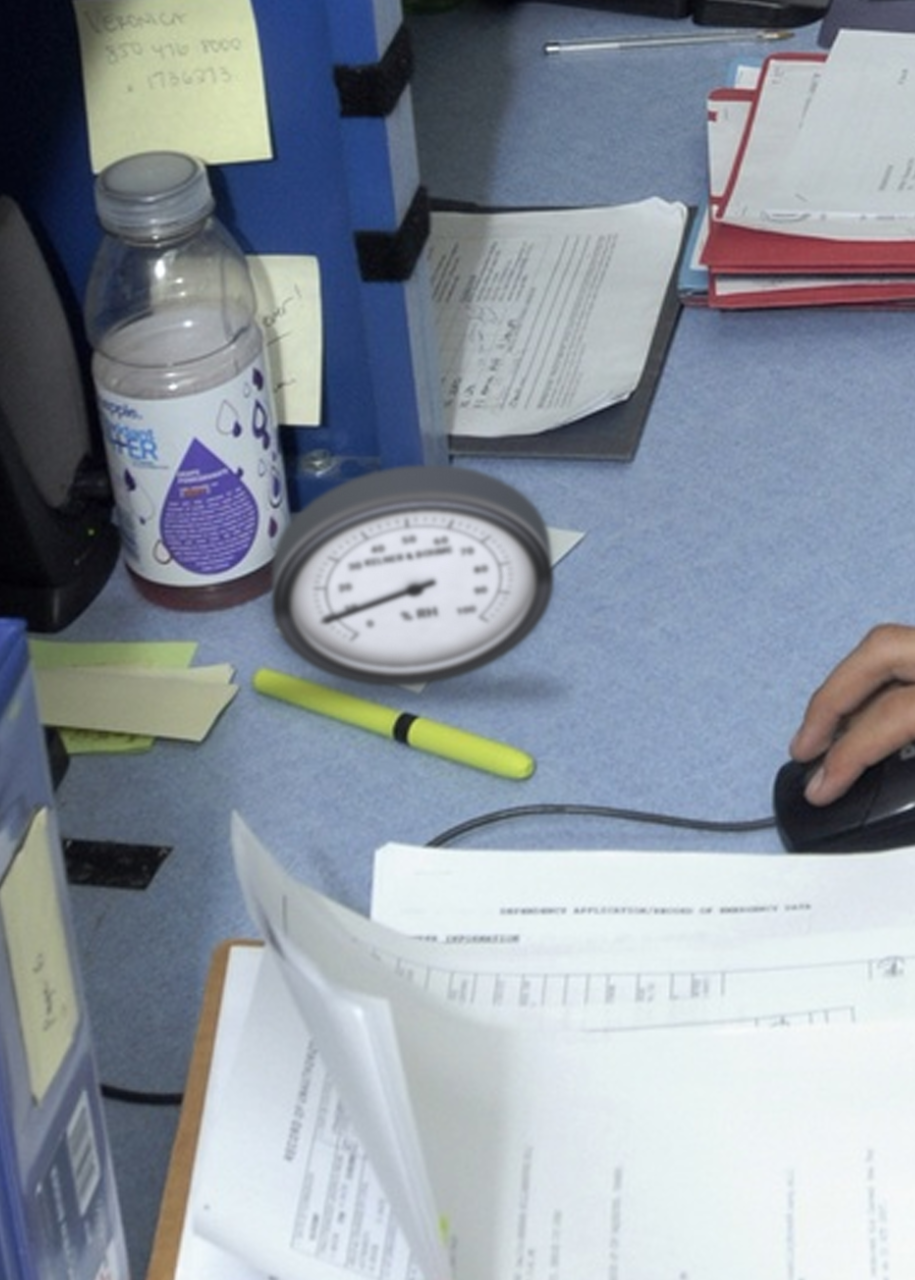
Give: **10** %
